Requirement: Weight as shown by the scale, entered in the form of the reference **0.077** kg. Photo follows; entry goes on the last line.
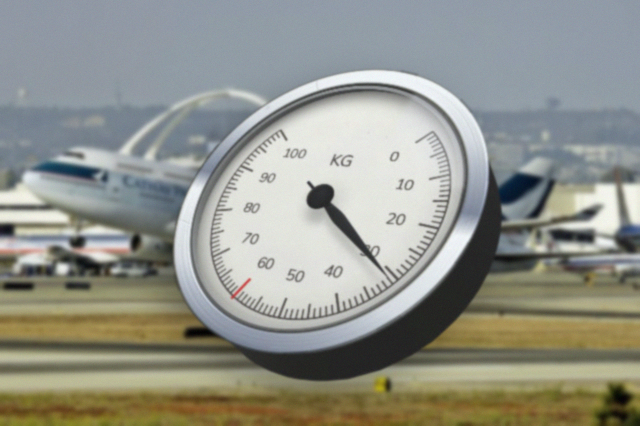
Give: **31** kg
